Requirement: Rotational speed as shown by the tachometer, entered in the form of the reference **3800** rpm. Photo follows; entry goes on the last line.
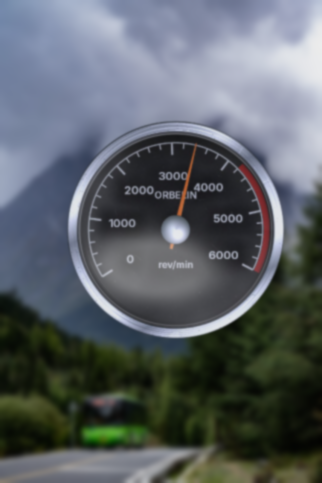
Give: **3400** rpm
